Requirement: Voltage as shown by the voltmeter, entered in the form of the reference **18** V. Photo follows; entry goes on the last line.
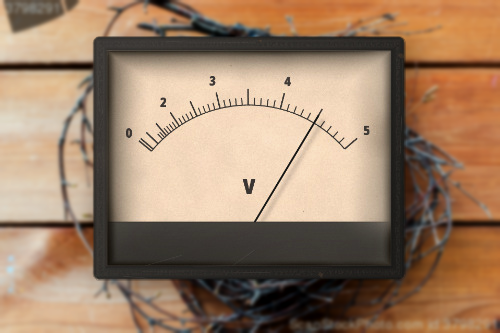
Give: **4.5** V
